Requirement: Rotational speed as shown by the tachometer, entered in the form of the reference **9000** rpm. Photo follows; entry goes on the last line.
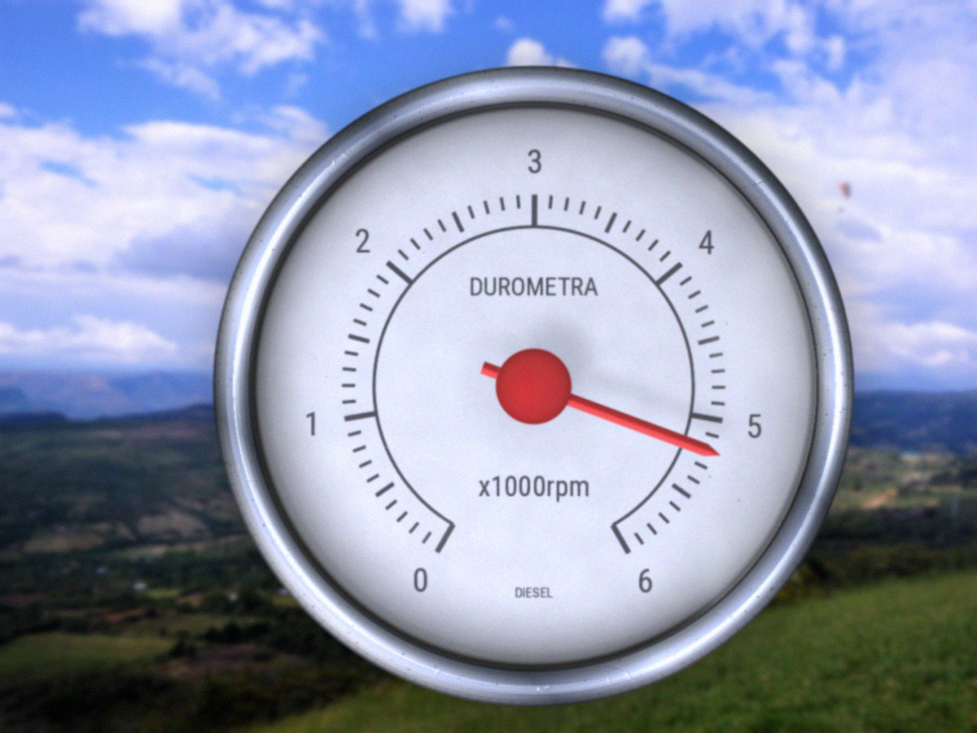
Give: **5200** rpm
